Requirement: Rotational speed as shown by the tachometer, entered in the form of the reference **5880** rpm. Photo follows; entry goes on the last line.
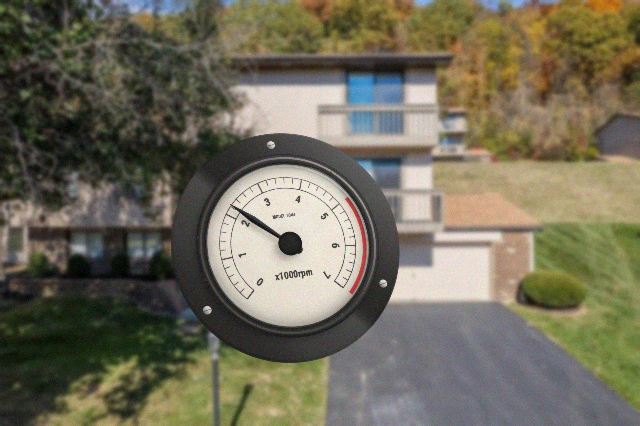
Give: **2200** rpm
